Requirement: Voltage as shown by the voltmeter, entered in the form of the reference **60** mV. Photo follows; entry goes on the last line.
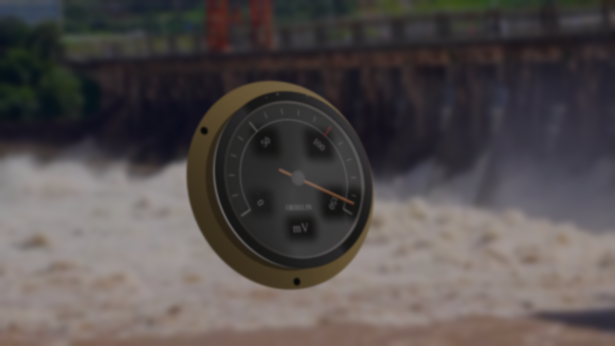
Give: **145** mV
